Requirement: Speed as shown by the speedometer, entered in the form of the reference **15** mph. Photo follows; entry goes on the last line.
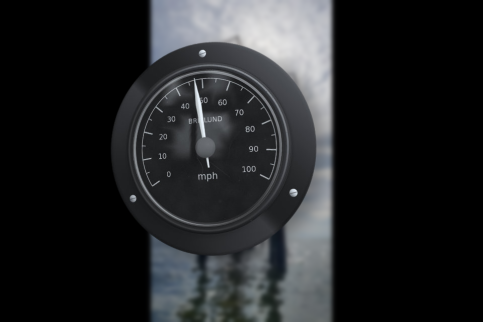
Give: **47.5** mph
